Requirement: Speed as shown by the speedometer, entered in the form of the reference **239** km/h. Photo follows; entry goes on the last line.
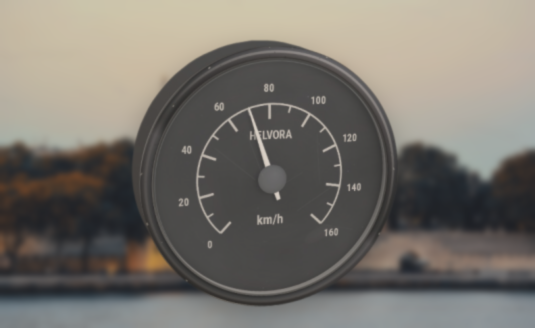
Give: **70** km/h
